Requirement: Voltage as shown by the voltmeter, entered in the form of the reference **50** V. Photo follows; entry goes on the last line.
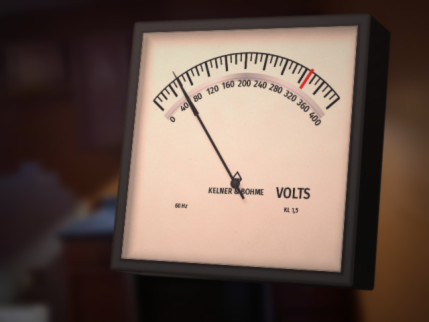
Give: **60** V
